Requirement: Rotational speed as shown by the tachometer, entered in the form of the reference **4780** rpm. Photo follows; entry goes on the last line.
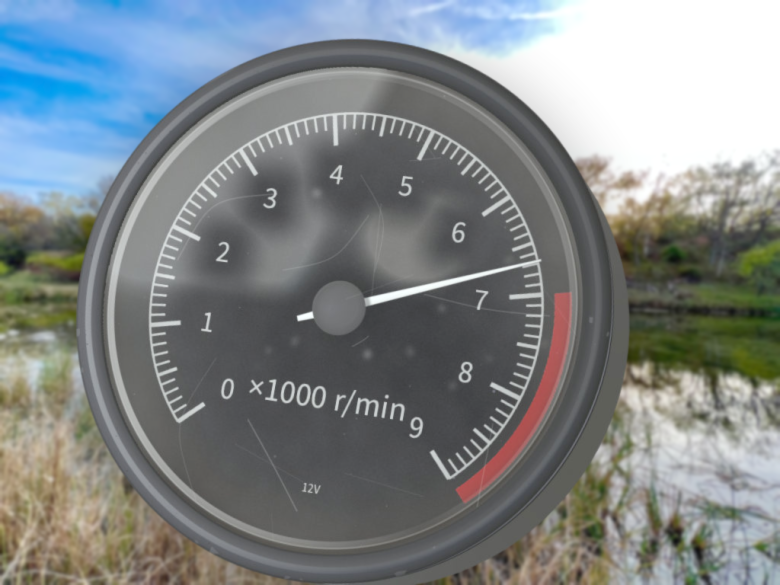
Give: **6700** rpm
